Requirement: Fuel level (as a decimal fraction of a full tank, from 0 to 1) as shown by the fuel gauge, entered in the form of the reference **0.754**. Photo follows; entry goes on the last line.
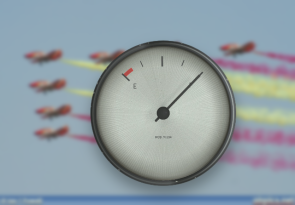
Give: **1**
